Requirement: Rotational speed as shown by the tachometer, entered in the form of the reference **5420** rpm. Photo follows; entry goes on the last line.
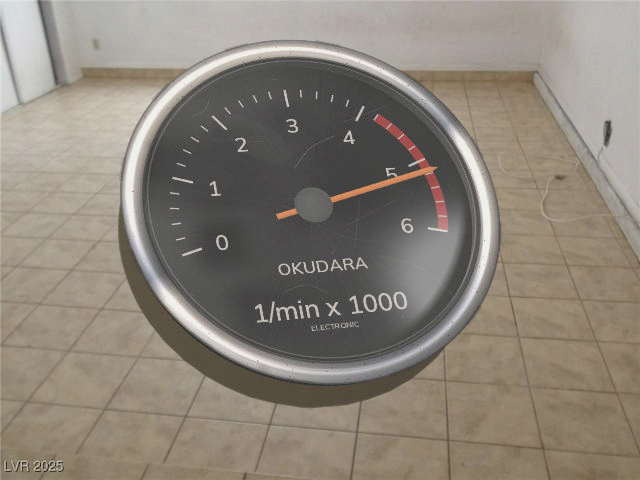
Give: **5200** rpm
